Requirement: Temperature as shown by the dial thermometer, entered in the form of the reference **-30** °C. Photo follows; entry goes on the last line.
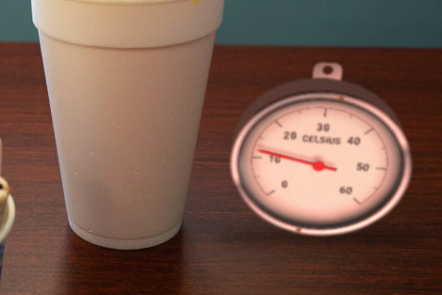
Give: **12.5** °C
